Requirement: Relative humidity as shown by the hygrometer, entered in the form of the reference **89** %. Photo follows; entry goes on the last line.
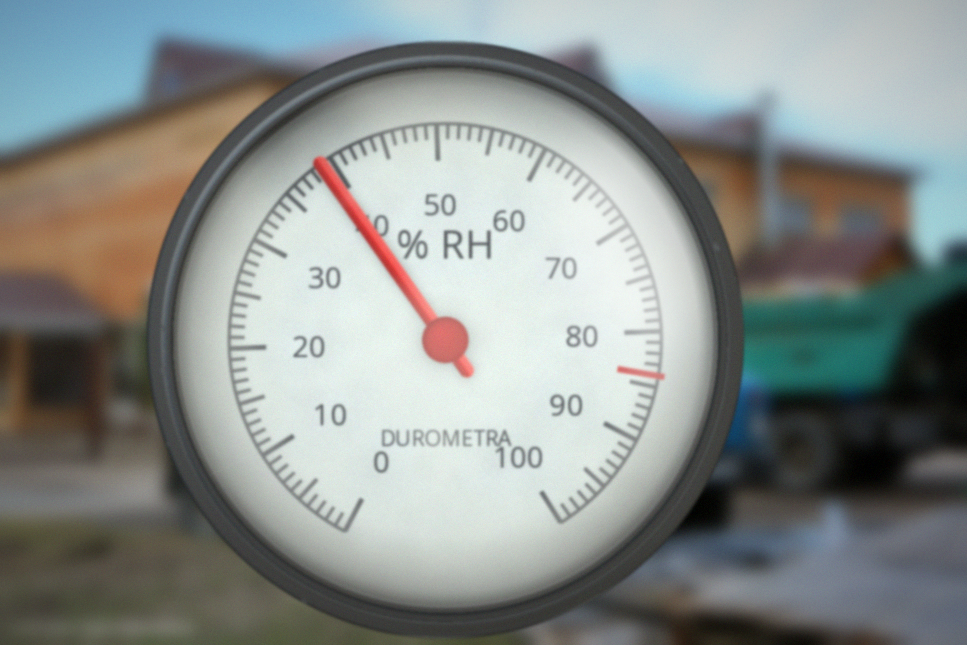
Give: **39** %
